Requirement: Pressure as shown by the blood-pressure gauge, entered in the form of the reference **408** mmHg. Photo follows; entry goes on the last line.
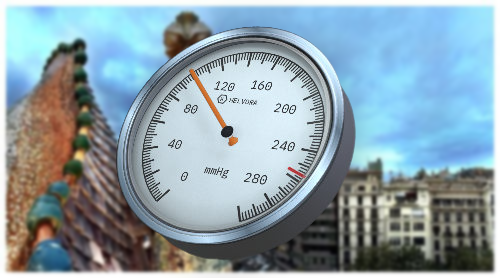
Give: **100** mmHg
